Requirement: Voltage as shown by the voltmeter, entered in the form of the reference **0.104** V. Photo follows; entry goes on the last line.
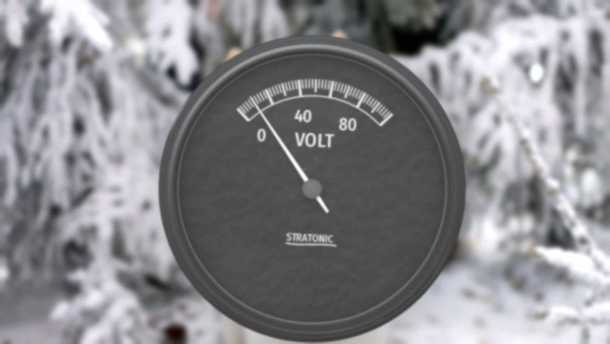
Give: **10** V
